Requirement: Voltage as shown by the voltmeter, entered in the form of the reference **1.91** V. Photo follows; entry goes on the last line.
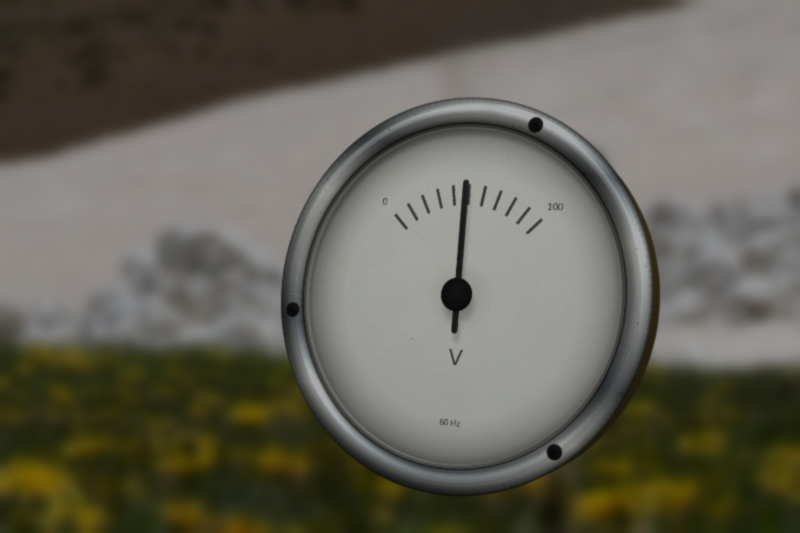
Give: **50** V
